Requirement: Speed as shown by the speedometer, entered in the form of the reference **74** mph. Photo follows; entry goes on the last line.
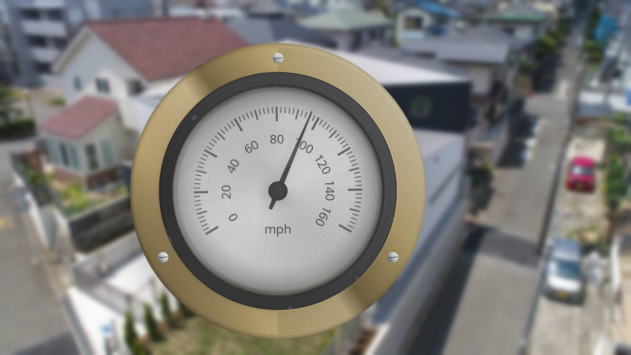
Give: **96** mph
